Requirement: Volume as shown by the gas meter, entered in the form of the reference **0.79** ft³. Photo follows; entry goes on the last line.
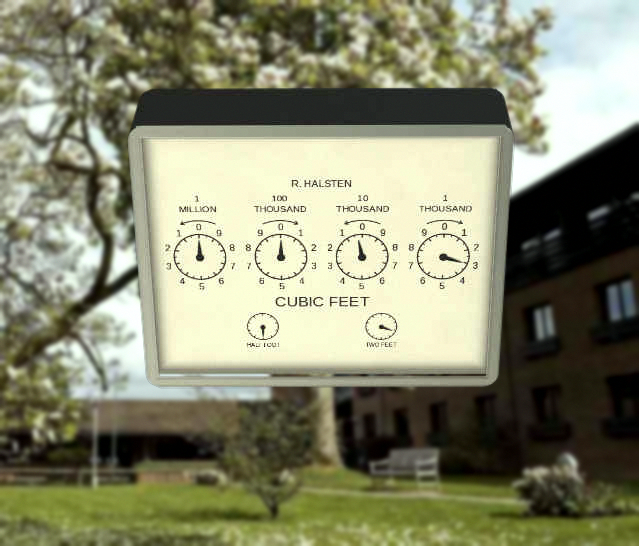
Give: **300** ft³
